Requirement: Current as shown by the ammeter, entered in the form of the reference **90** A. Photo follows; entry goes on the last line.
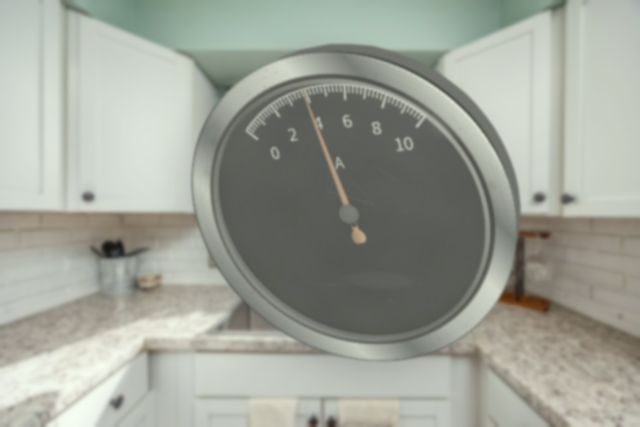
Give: **4** A
